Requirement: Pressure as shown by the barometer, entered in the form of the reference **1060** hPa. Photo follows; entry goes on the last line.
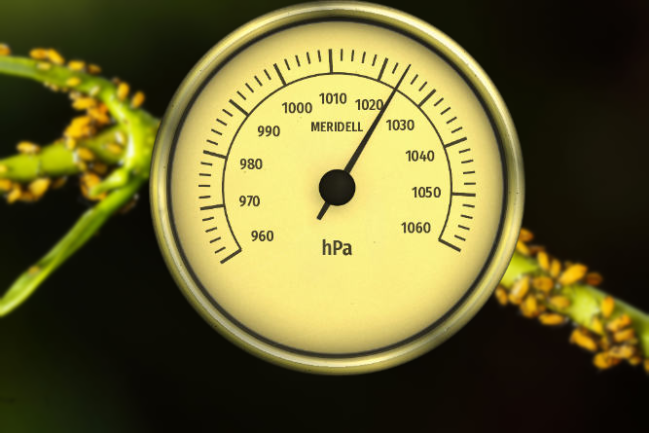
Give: **1024** hPa
